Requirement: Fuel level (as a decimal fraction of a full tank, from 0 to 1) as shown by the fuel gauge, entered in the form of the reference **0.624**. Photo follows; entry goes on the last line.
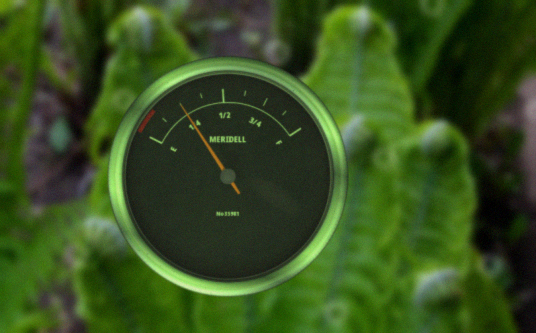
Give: **0.25**
